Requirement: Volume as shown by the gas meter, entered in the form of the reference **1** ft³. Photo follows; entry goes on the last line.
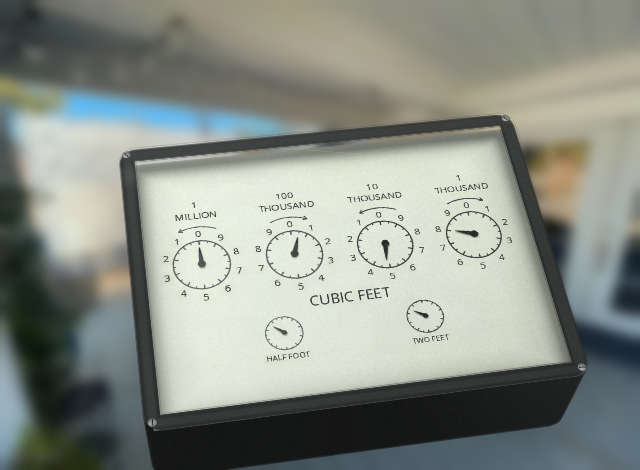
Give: **4800** ft³
